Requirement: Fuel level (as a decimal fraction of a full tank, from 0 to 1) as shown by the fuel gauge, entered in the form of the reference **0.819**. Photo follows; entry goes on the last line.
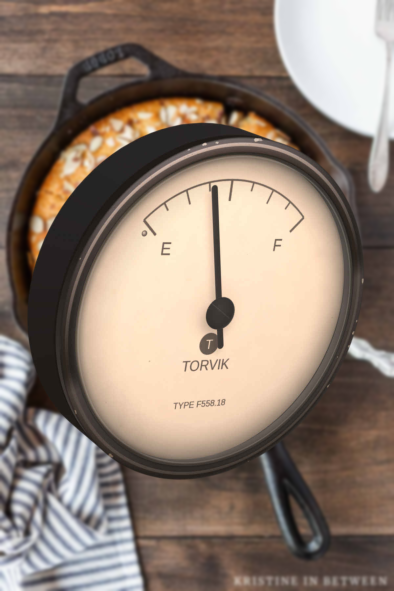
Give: **0.375**
